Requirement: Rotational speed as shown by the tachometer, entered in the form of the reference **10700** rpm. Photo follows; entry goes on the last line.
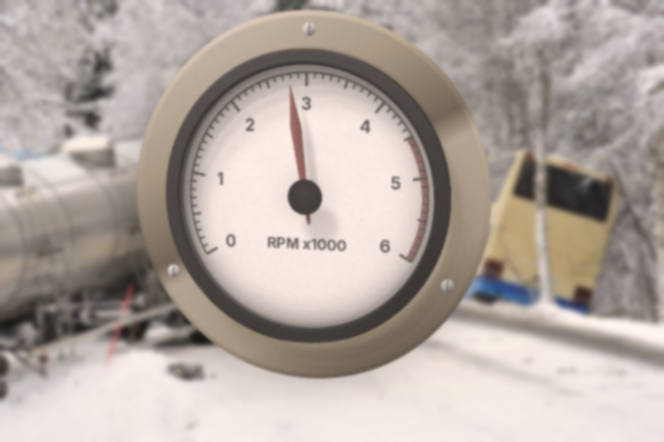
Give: **2800** rpm
